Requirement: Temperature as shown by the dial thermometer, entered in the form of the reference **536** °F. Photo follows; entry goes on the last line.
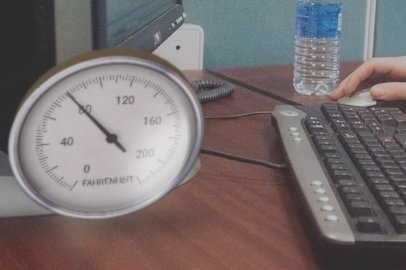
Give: **80** °F
